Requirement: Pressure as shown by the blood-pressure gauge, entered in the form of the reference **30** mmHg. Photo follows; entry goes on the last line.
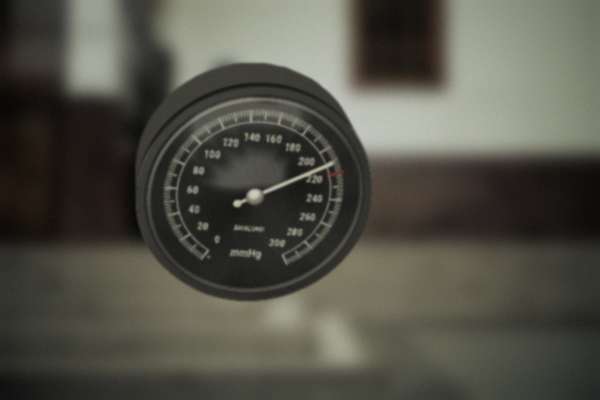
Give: **210** mmHg
